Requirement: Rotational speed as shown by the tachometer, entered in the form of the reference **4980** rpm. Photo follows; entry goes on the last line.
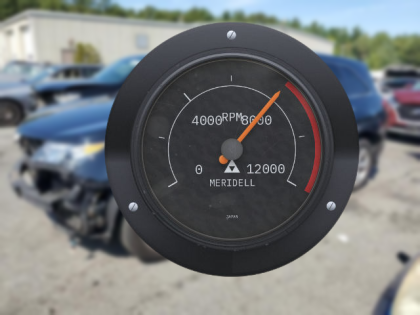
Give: **8000** rpm
